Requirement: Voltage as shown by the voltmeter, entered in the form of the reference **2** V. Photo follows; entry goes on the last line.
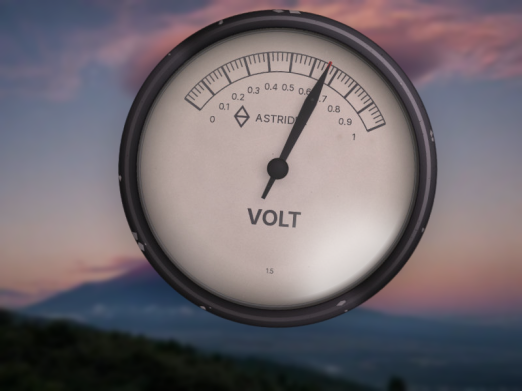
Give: **0.66** V
